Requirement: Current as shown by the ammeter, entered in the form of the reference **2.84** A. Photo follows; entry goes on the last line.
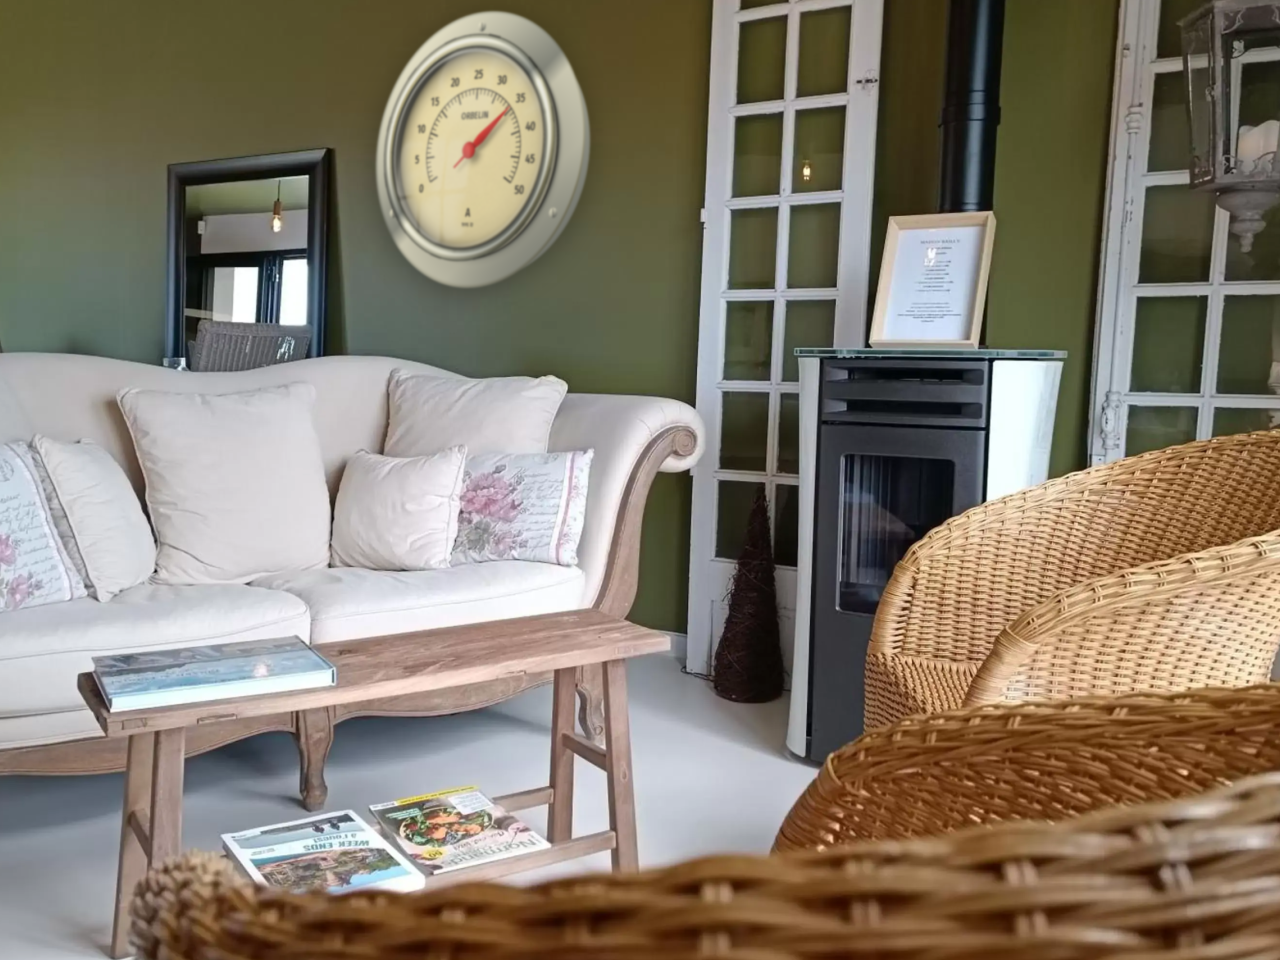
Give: **35** A
